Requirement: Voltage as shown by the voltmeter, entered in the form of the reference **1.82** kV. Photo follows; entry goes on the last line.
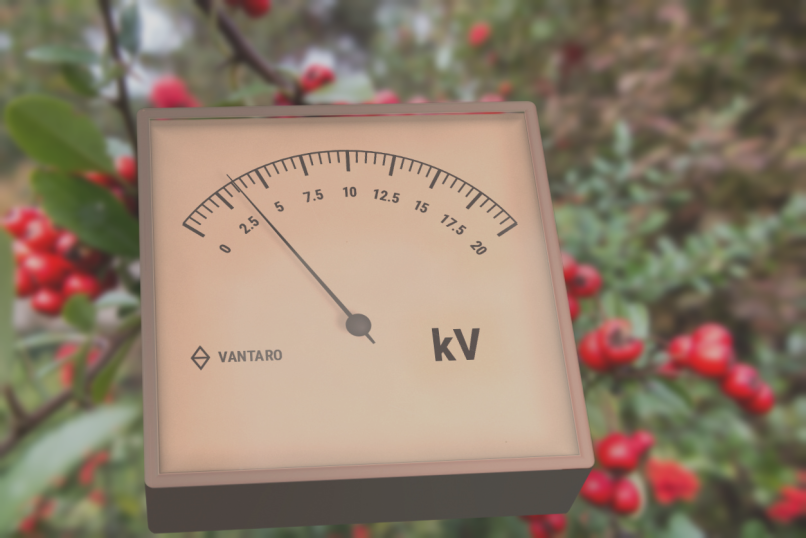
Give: **3.5** kV
